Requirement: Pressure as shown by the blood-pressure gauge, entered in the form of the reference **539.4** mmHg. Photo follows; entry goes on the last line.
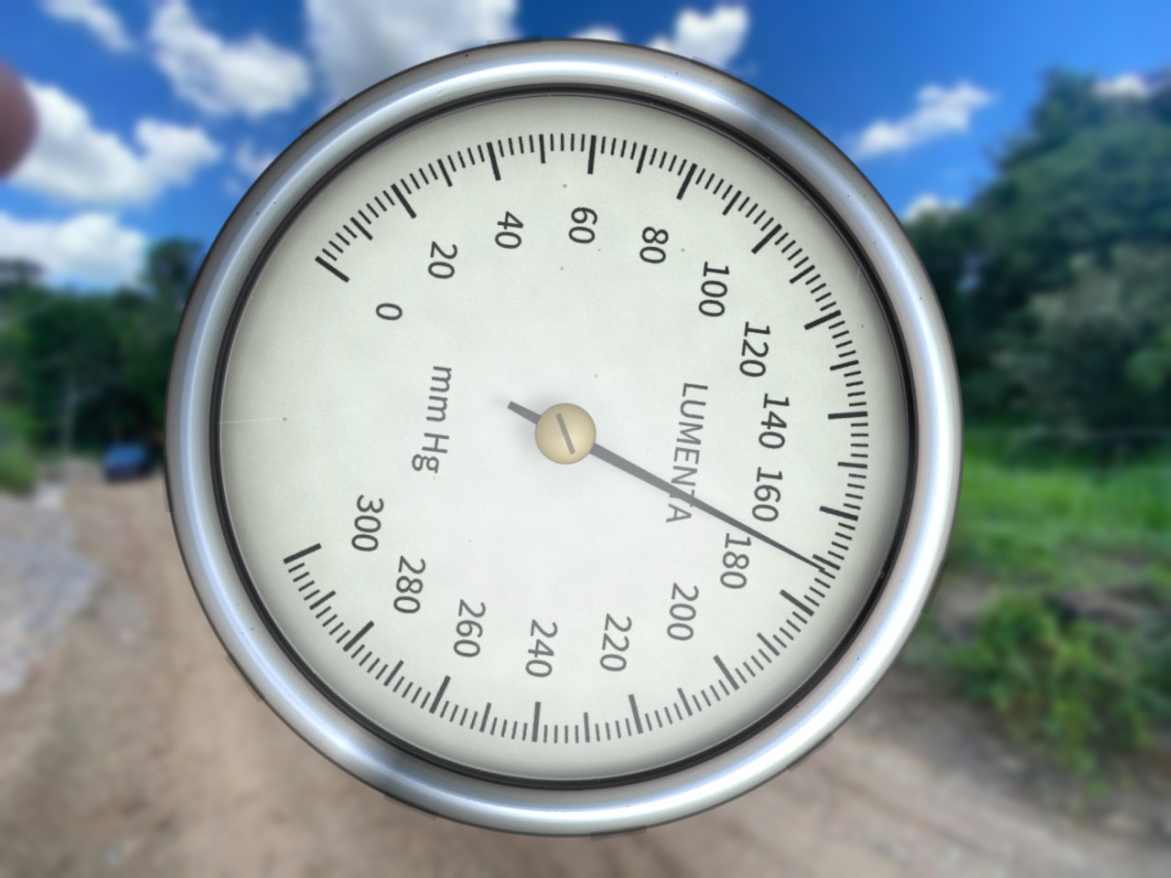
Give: **172** mmHg
